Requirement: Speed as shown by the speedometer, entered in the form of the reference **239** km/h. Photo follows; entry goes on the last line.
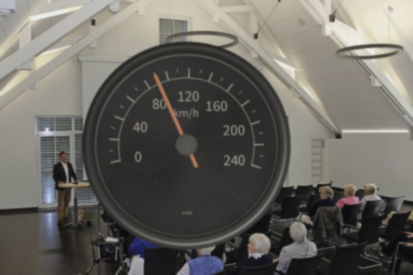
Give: **90** km/h
